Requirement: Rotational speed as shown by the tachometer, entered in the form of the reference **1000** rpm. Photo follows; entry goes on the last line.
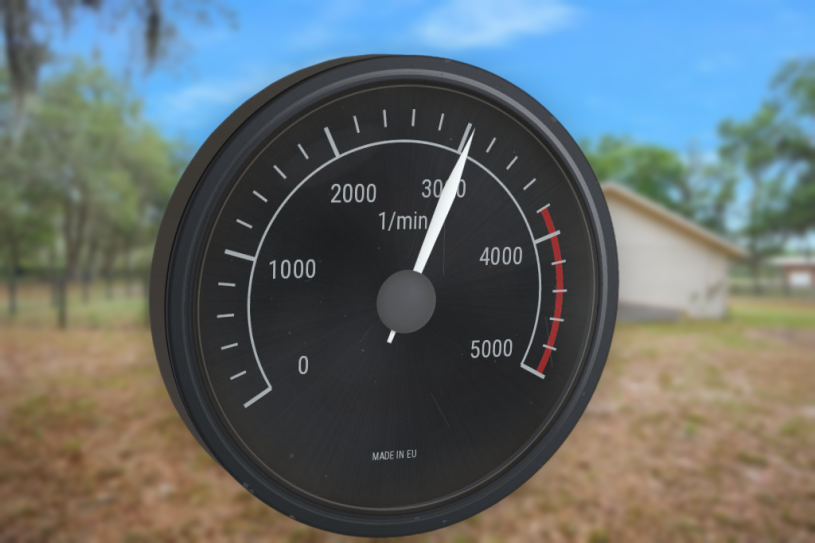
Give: **3000** rpm
